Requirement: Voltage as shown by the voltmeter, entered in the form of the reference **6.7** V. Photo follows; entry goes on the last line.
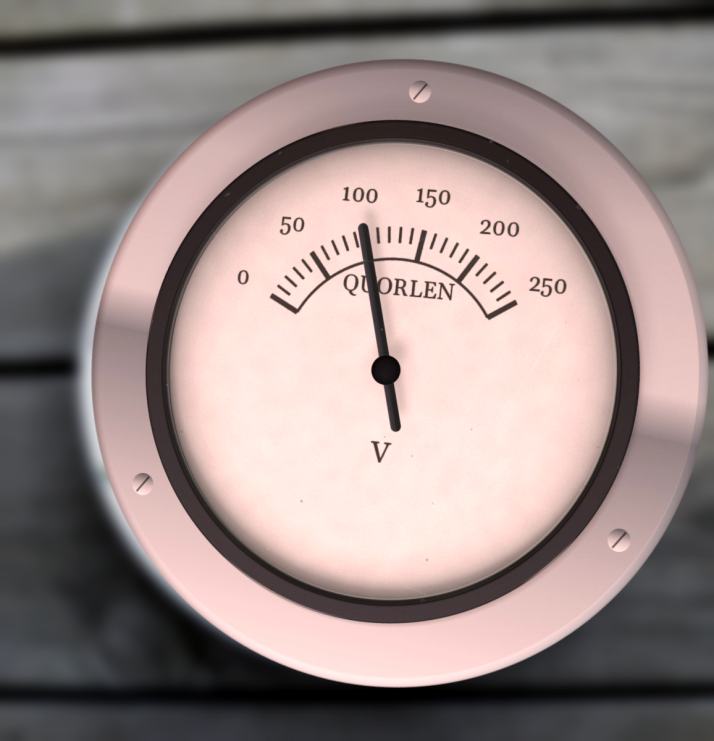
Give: **100** V
